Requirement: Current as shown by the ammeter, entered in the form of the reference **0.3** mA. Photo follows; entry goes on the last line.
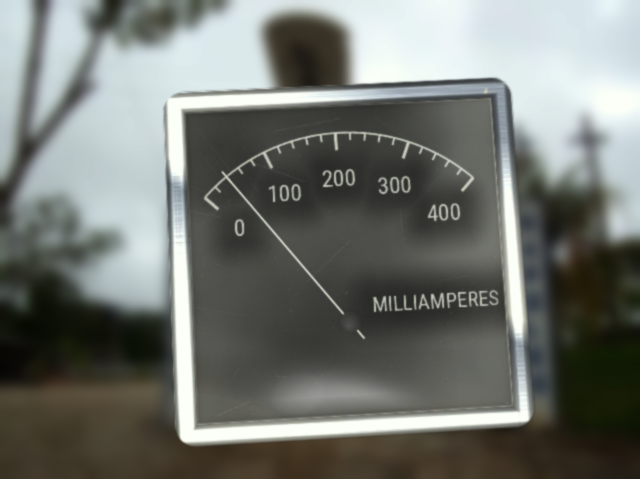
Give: **40** mA
